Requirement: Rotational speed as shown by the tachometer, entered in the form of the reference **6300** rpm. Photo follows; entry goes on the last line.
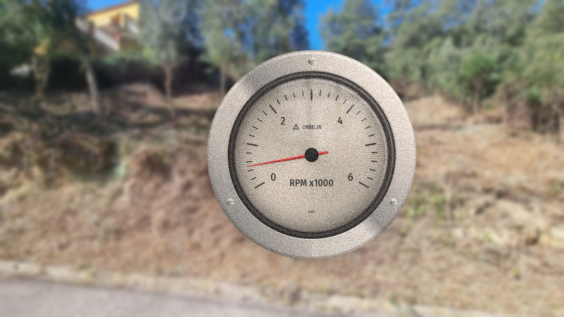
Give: **500** rpm
